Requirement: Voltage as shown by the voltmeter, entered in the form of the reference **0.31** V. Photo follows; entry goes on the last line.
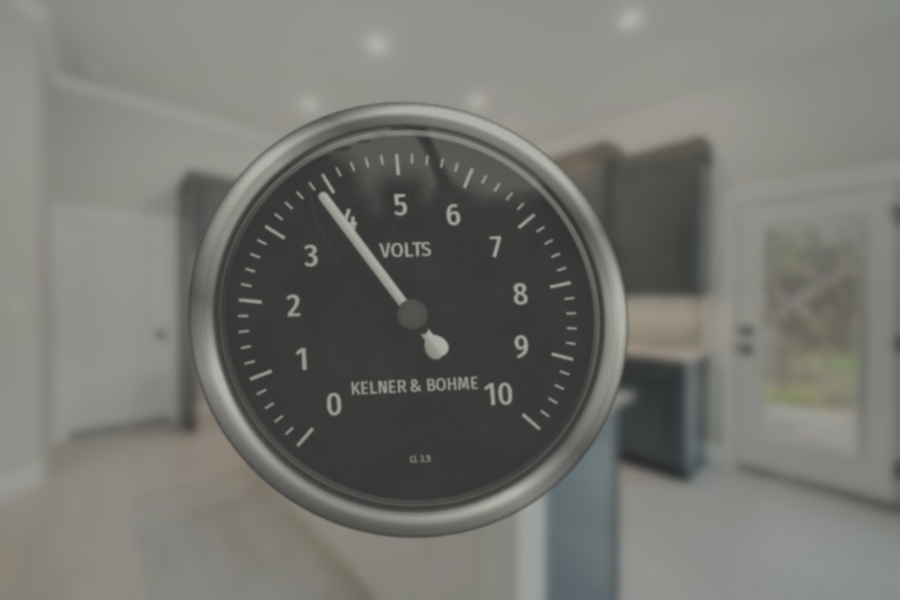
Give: **3.8** V
